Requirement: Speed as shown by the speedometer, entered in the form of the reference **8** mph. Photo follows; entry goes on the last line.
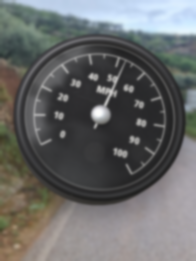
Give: **52.5** mph
